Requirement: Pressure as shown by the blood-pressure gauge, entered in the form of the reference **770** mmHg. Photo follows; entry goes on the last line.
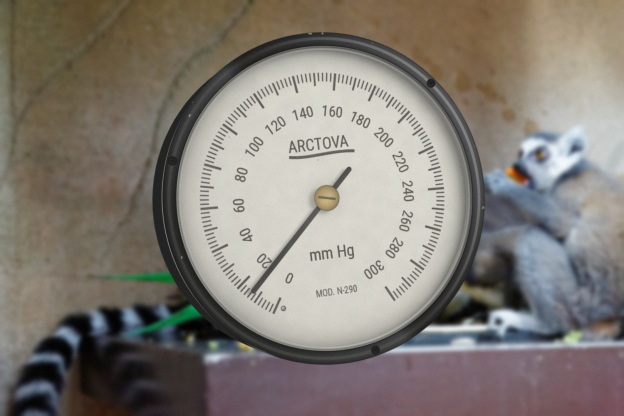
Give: **14** mmHg
